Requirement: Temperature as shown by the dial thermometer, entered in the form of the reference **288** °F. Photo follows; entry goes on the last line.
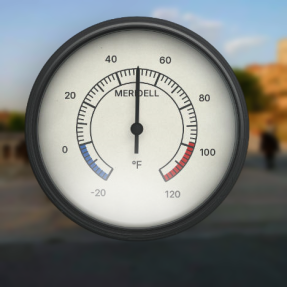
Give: **50** °F
